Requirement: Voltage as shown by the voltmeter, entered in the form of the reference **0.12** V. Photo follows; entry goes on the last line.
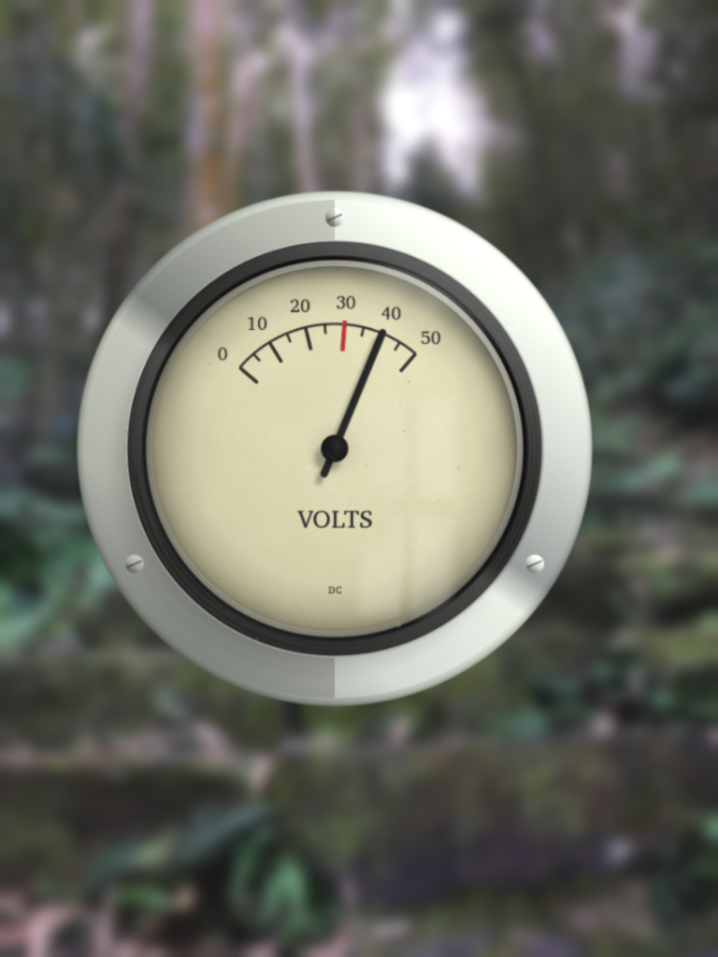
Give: **40** V
